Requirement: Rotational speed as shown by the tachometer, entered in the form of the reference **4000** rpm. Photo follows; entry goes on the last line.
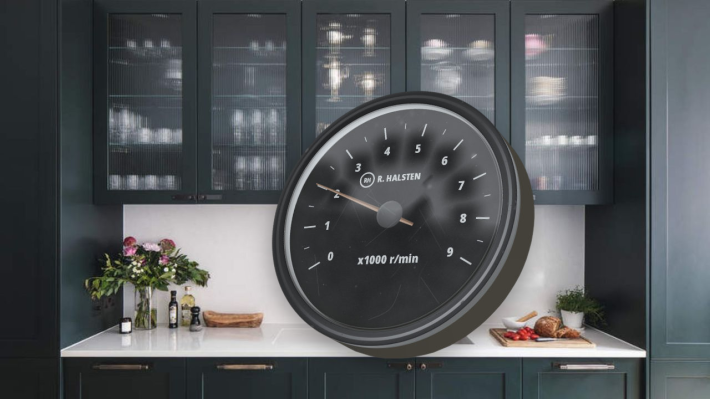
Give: **2000** rpm
